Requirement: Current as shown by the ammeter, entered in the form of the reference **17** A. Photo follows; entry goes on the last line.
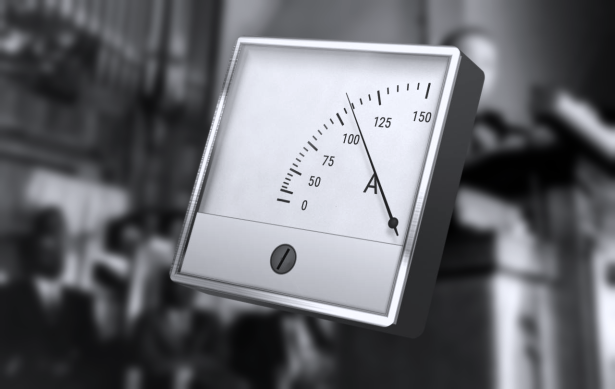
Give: **110** A
